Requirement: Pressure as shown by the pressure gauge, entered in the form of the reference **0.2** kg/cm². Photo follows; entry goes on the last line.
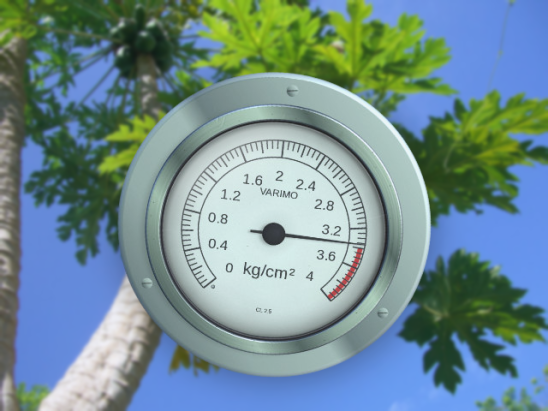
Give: **3.35** kg/cm²
